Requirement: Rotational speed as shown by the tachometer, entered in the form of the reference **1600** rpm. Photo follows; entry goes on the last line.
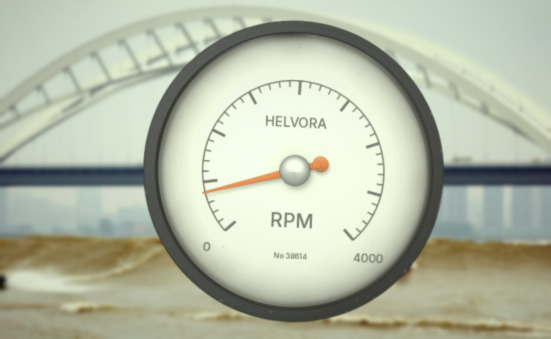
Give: **400** rpm
